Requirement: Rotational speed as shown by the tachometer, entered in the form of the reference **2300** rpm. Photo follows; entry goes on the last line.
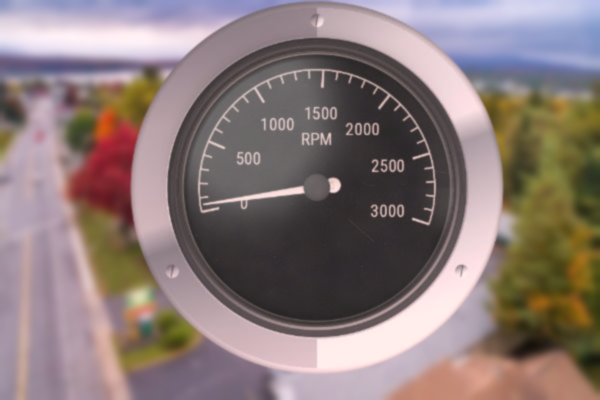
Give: **50** rpm
